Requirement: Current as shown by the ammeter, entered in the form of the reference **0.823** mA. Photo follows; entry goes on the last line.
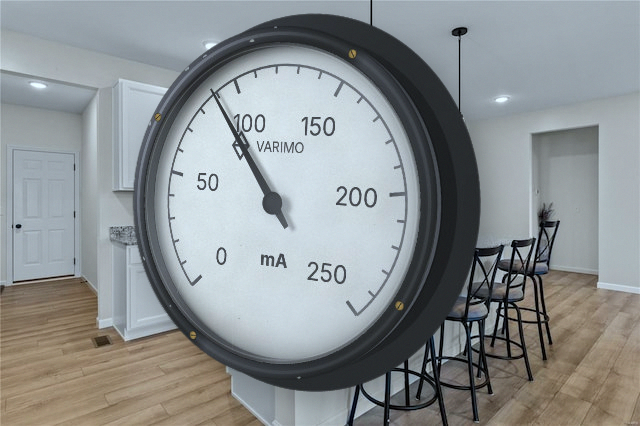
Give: **90** mA
